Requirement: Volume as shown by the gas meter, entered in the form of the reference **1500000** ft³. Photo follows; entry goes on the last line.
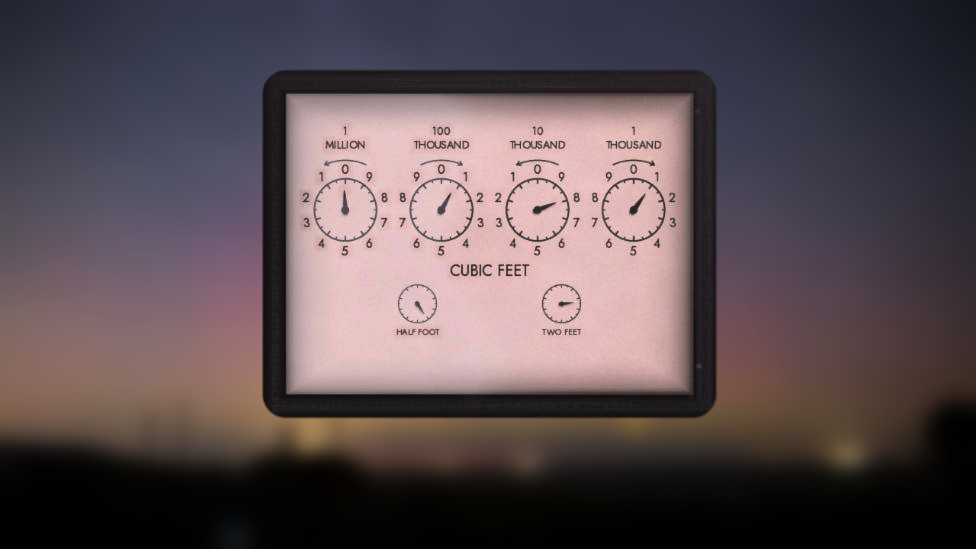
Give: **8100** ft³
